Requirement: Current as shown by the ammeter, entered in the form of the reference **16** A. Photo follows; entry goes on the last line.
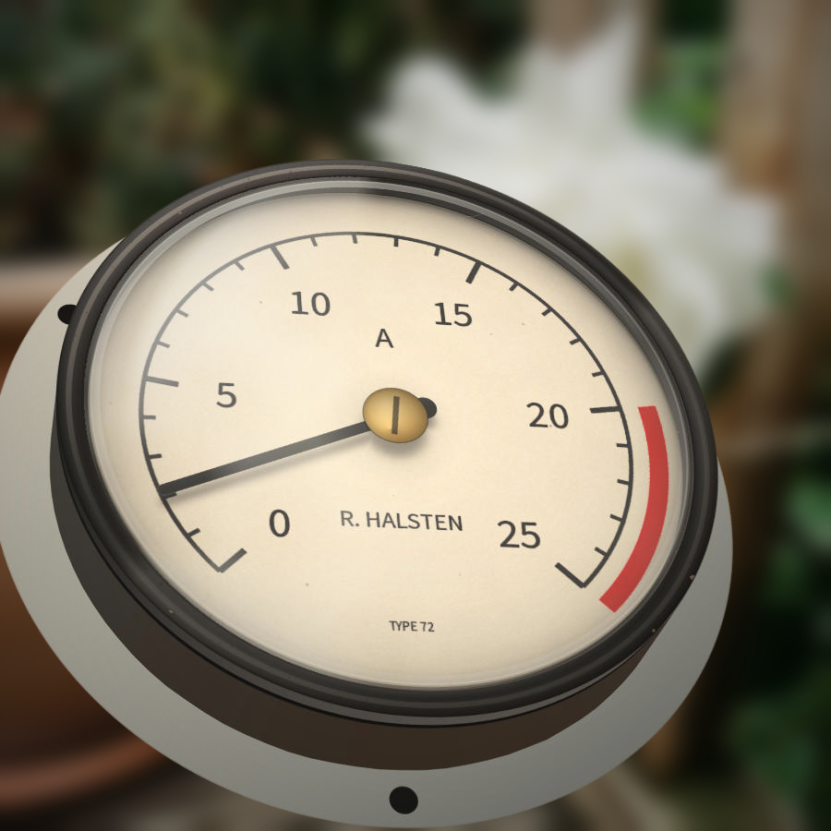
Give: **2** A
